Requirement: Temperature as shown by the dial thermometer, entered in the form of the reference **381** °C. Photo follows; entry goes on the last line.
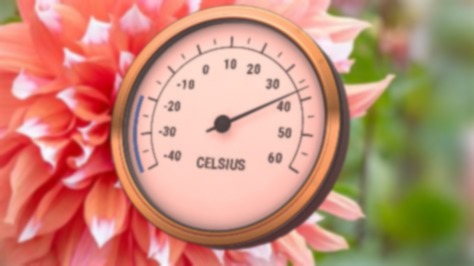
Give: **37.5** °C
